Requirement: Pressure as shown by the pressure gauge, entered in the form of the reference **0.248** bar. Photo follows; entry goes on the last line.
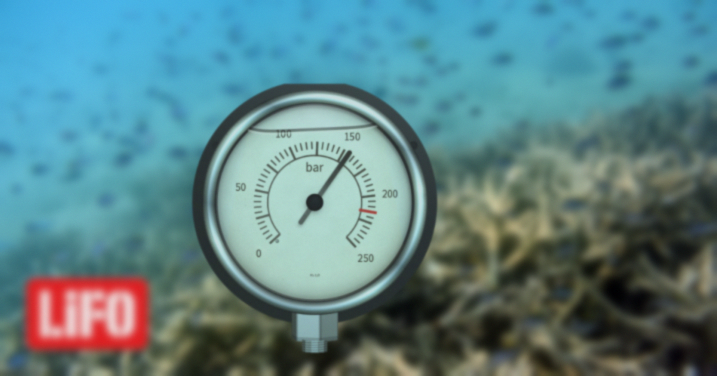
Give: **155** bar
